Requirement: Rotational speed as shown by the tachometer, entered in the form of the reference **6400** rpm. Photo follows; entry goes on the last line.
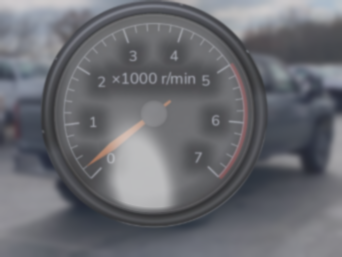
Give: **200** rpm
